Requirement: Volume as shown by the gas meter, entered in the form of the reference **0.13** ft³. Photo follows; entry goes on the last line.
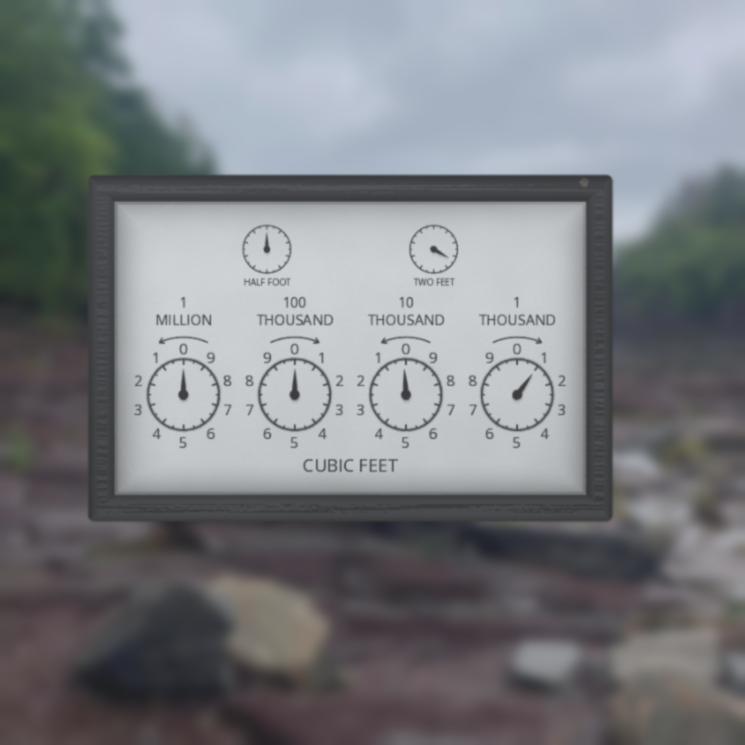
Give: **100** ft³
